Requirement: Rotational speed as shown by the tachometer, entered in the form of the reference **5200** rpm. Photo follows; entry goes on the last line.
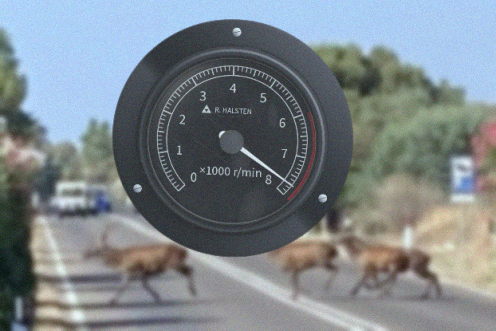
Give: **7700** rpm
